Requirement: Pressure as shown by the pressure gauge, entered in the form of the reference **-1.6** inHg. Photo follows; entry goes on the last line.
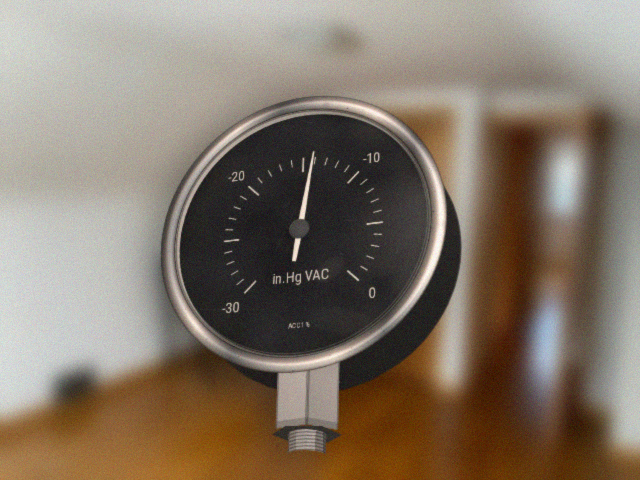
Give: **-14** inHg
